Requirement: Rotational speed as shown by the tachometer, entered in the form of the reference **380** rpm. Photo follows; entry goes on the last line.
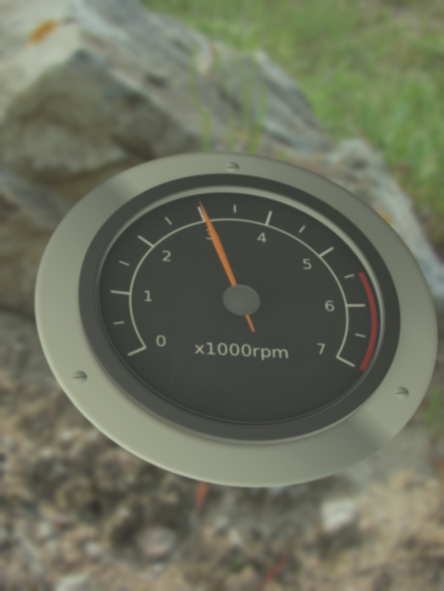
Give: **3000** rpm
